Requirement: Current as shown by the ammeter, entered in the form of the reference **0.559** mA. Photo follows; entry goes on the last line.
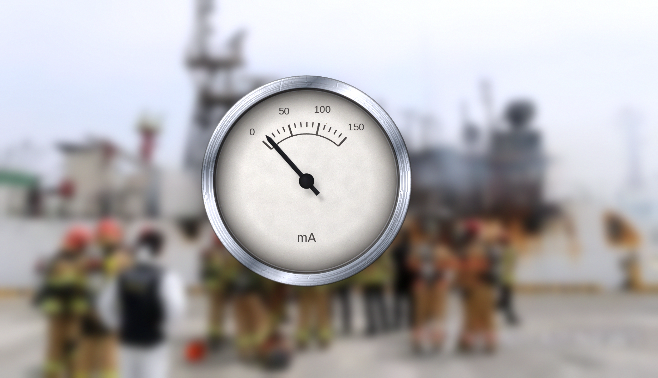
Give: **10** mA
